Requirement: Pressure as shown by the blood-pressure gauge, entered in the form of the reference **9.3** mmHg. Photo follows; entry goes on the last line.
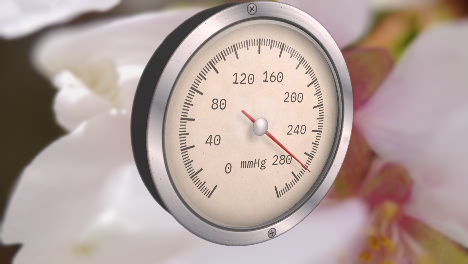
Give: **270** mmHg
